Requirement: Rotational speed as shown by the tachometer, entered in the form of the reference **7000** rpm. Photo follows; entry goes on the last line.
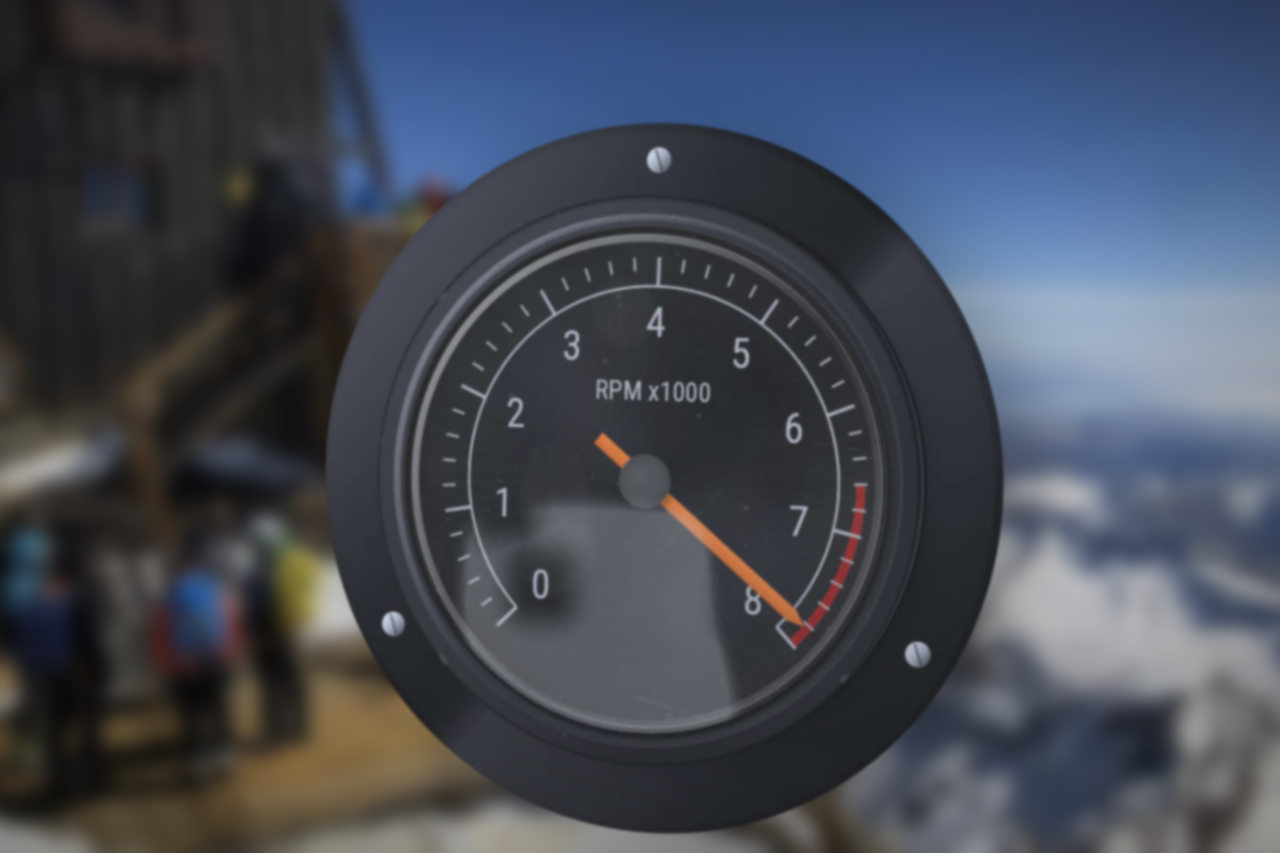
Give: **7800** rpm
